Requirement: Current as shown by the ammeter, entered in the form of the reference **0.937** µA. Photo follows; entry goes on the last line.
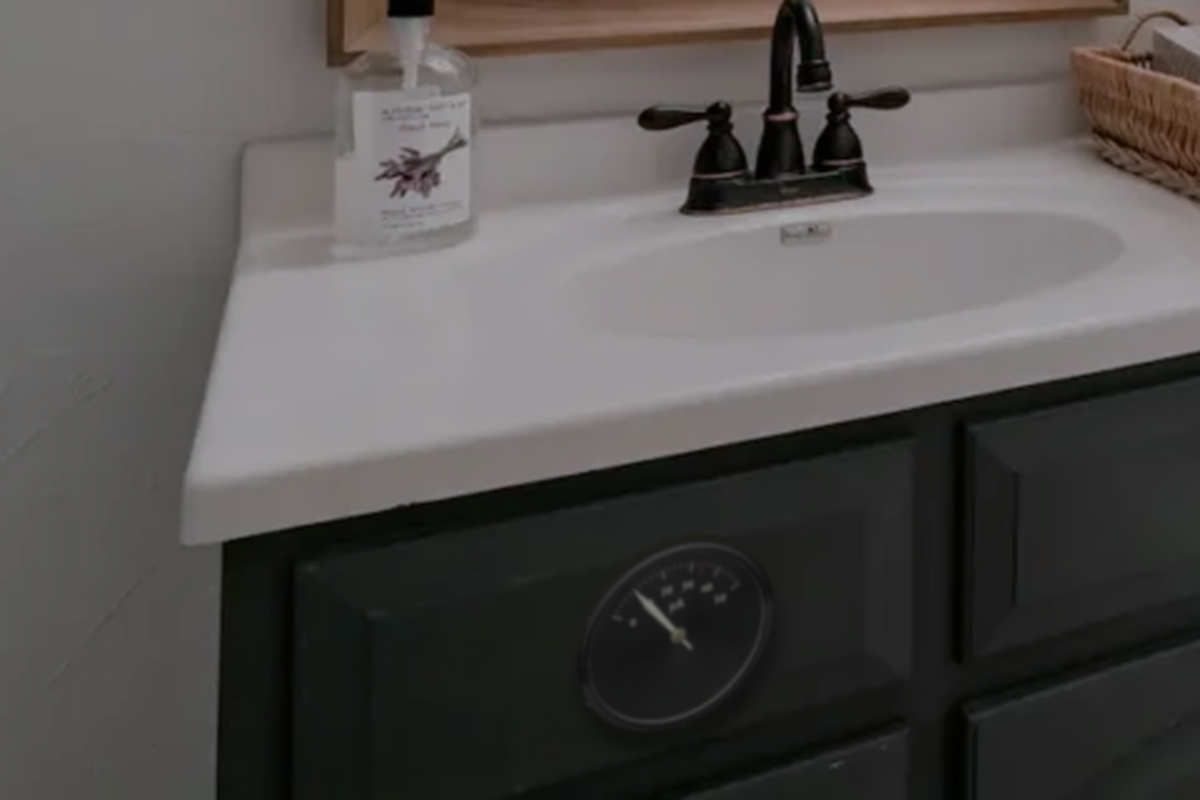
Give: **10** µA
